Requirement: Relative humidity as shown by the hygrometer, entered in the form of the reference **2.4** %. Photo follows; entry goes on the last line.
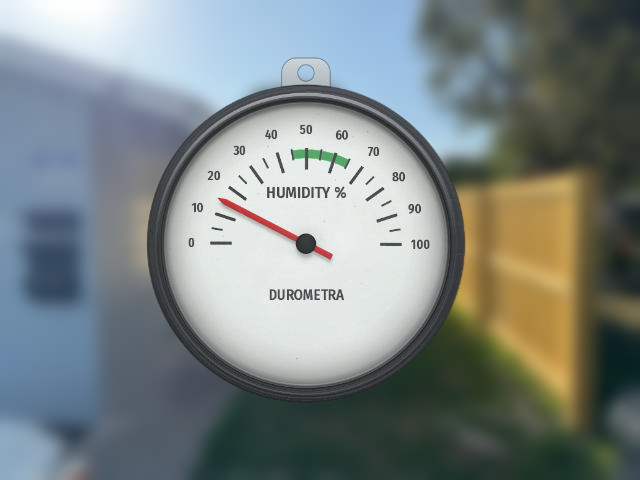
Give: **15** %
